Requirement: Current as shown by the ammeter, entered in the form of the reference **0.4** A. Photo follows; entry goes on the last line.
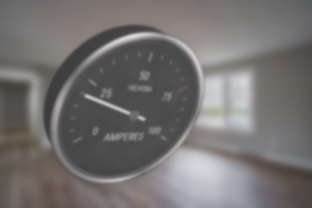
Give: **20** A
